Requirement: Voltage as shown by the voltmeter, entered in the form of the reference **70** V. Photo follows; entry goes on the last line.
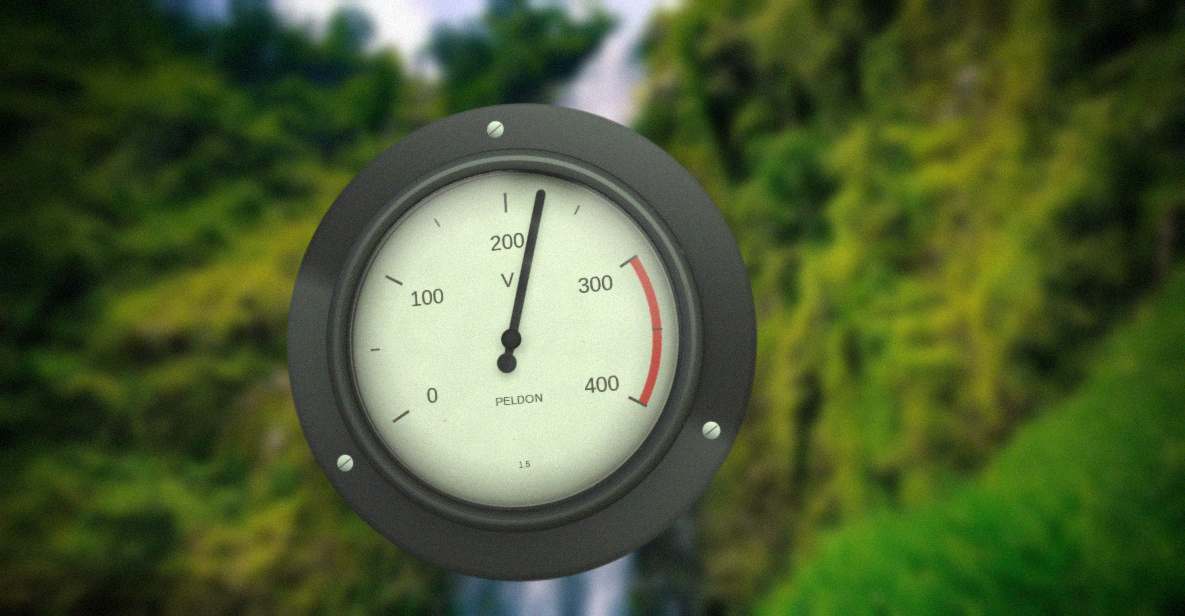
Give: **225** V
